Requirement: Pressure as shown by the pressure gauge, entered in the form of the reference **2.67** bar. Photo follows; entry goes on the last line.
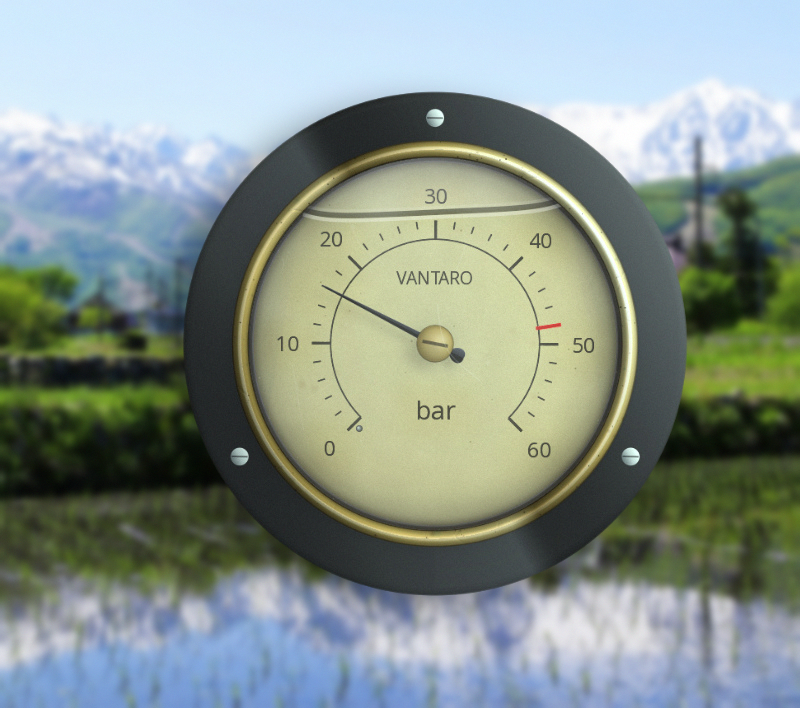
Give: **16** bar
